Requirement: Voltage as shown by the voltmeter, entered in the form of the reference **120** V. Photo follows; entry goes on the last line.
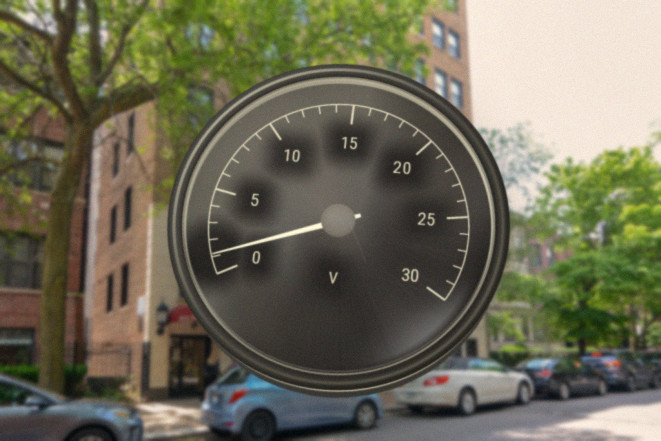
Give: **1** V
